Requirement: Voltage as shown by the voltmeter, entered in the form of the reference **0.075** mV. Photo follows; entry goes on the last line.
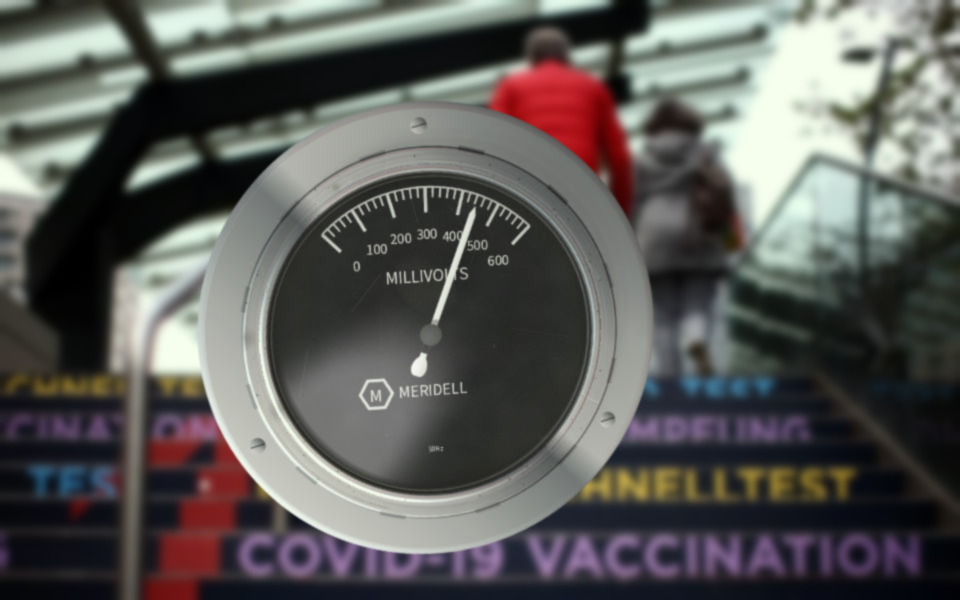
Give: **440** mV
